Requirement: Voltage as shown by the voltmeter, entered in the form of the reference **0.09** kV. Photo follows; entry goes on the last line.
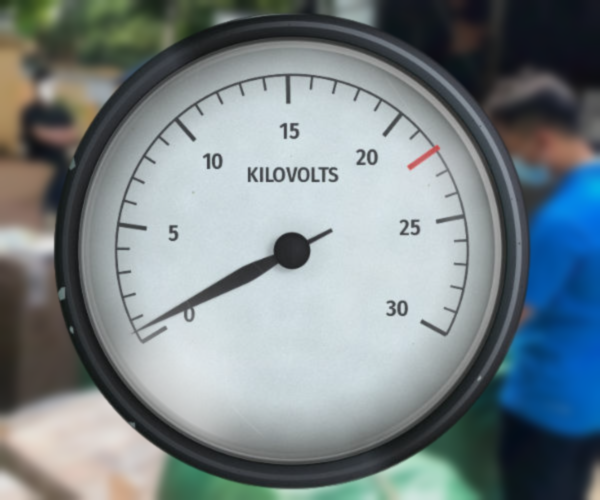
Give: **0.5** kV
